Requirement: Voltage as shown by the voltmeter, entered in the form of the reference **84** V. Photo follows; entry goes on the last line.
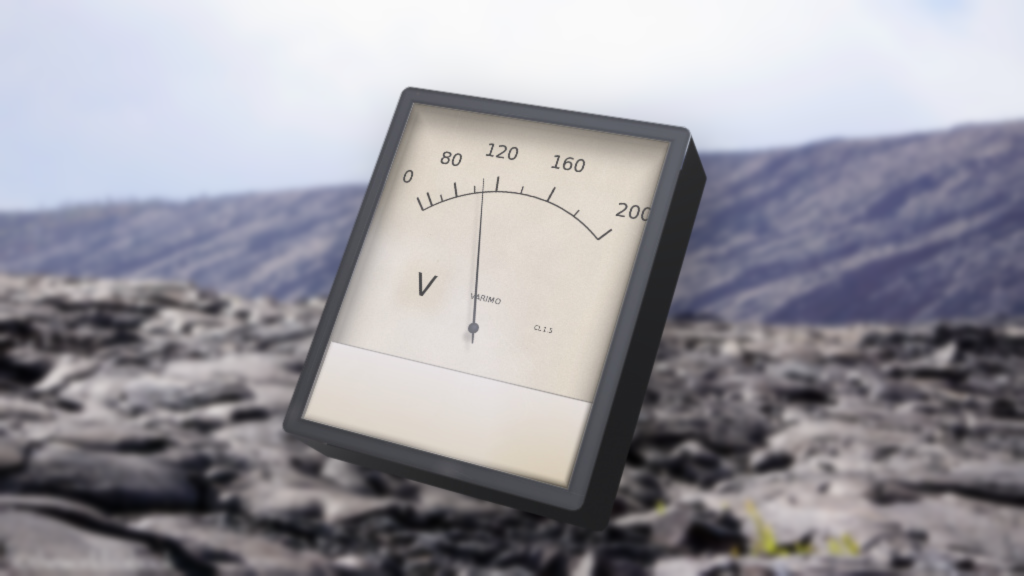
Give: **110** V
